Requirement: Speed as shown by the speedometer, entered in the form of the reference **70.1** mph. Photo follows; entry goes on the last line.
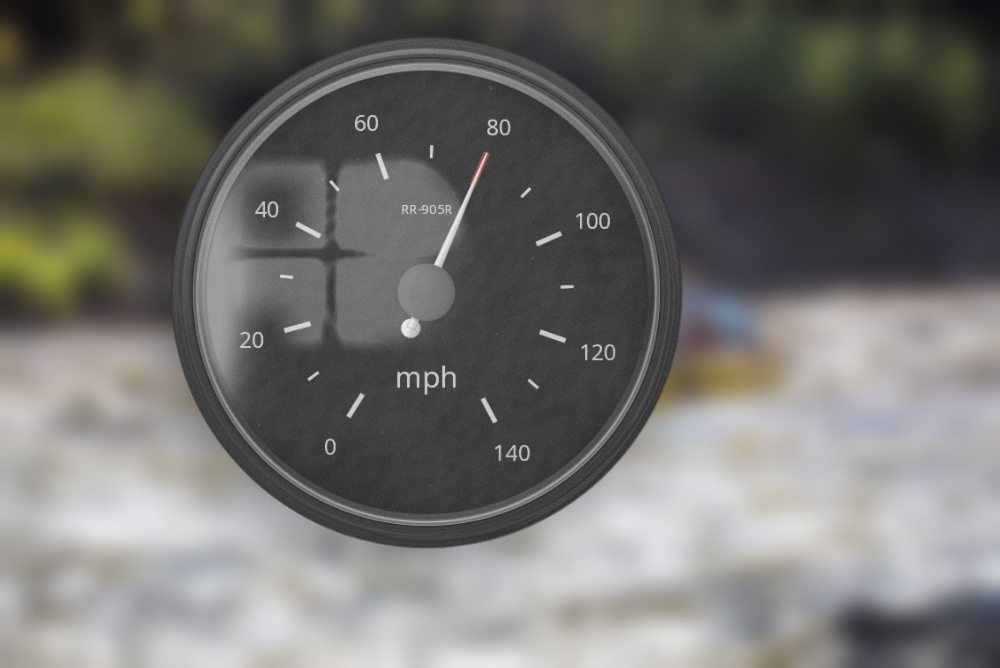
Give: **80** mph
